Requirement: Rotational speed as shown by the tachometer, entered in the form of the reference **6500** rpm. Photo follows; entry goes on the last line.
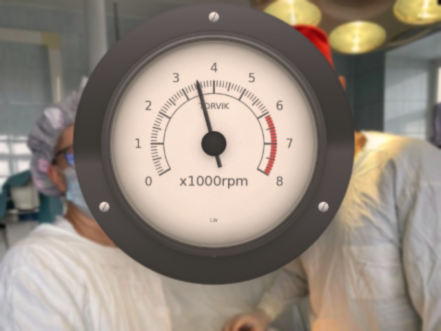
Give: **3500** rpm
